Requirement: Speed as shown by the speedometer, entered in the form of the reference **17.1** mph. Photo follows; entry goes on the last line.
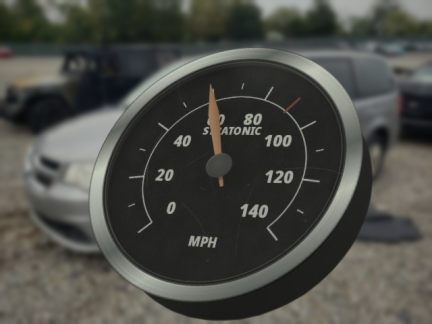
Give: **60** mph
